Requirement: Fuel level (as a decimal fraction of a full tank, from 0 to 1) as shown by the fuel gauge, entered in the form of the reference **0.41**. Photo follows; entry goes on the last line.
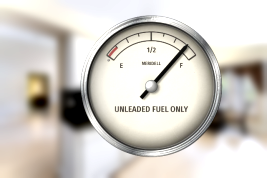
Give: **0.875**
